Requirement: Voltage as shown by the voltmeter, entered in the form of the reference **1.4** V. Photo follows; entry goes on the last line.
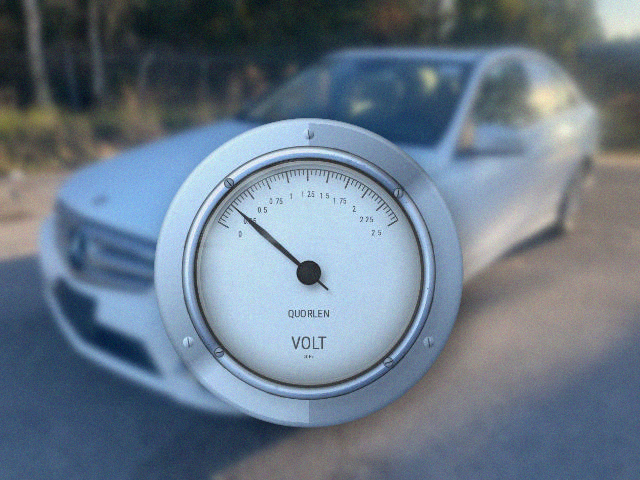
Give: **0.25** V
